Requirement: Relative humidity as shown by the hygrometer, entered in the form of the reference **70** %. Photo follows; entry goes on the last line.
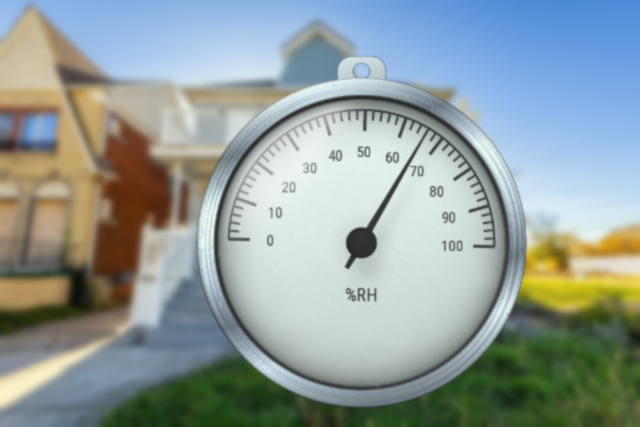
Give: **66** %
